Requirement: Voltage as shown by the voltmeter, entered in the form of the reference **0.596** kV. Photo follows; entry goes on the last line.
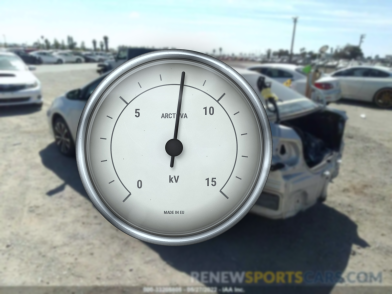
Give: **8** kV
